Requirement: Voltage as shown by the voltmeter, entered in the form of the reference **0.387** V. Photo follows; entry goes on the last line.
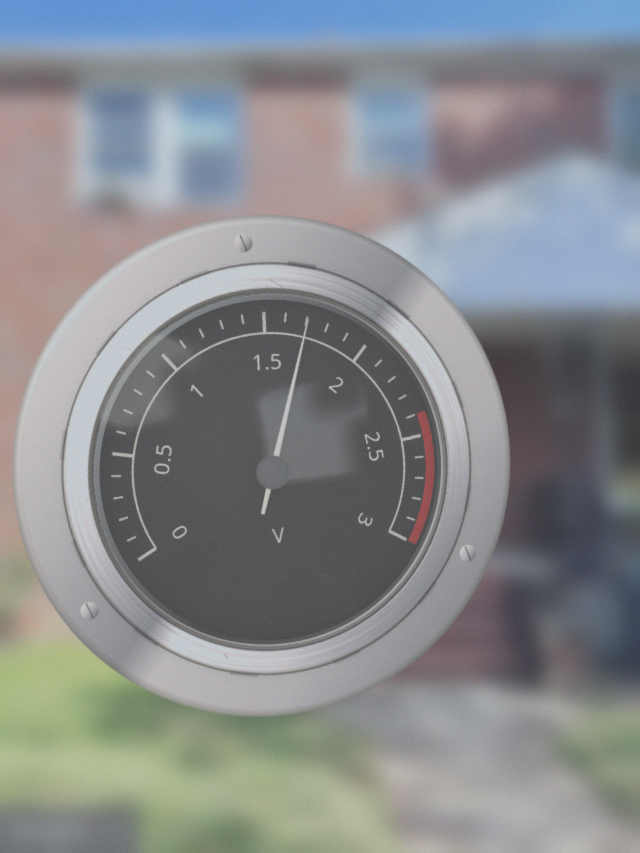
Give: **1.7** V
